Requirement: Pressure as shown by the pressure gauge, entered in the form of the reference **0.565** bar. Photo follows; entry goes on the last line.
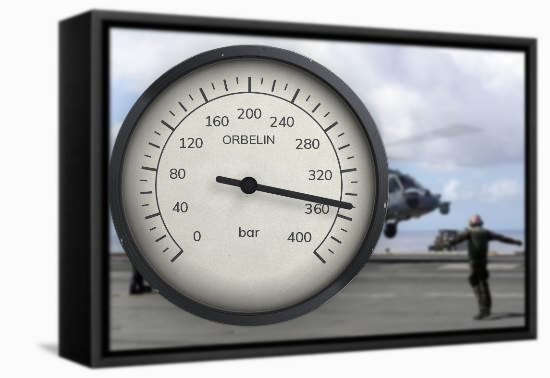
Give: **350** bar
